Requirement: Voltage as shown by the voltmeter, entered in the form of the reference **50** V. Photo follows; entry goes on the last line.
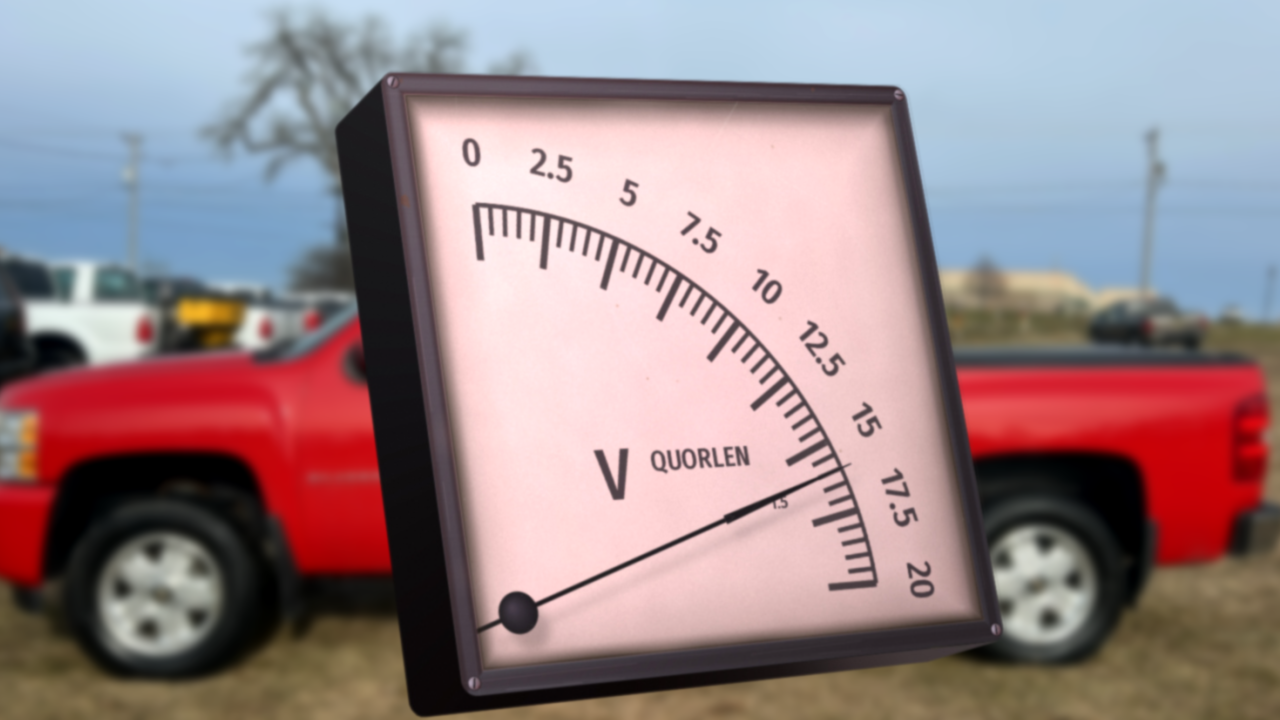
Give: **16** V
